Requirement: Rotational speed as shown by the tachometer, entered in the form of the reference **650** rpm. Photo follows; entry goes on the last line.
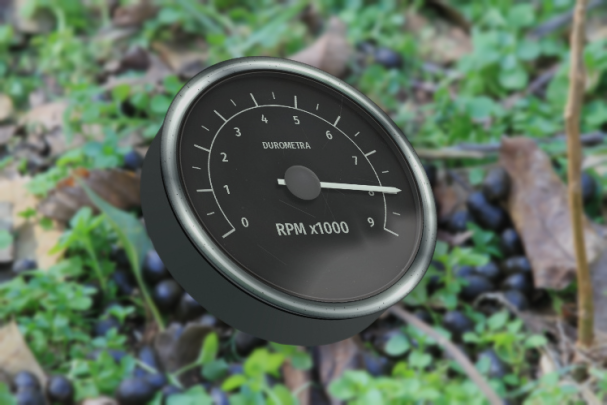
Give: **8000** rpm
